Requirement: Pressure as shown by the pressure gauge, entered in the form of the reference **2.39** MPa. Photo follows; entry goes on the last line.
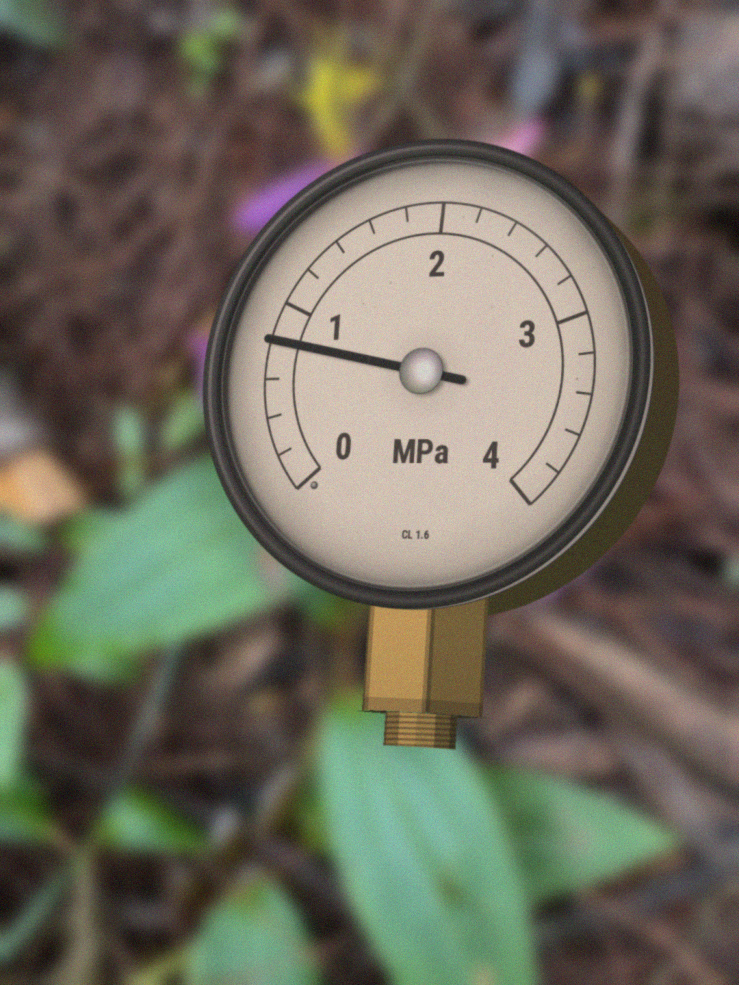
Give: **0.8** MPa
